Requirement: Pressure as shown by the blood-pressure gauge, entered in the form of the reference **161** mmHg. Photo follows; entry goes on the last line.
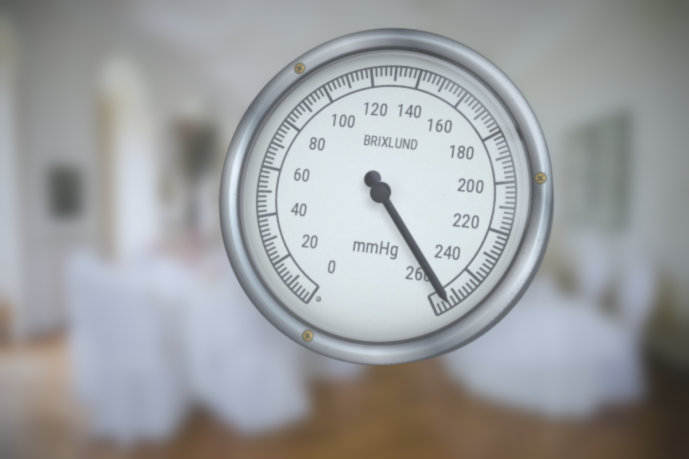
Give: **254** mmHg
